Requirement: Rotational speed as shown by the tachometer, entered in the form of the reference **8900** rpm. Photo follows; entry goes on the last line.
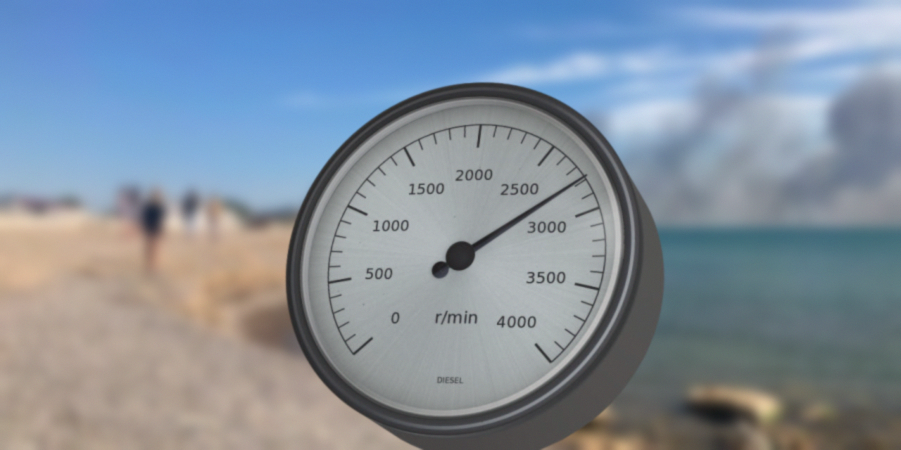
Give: **2800** rpm
